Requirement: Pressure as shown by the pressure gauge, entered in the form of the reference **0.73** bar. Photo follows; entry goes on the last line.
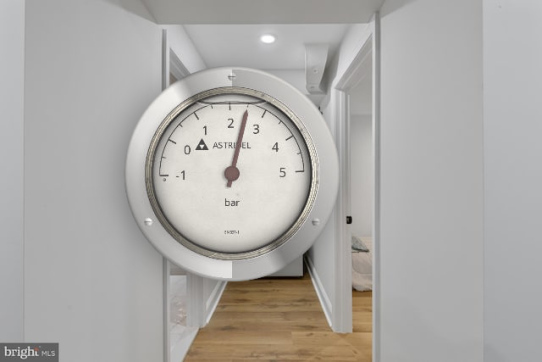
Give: **2.5** bar
